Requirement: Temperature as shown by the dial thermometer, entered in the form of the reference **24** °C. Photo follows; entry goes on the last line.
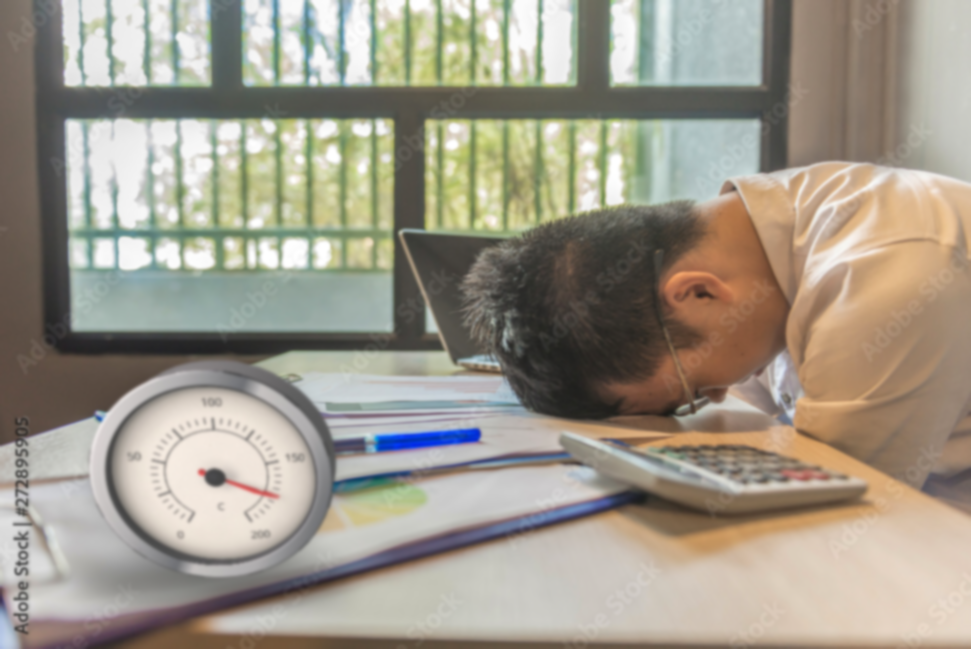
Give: **175** °C
